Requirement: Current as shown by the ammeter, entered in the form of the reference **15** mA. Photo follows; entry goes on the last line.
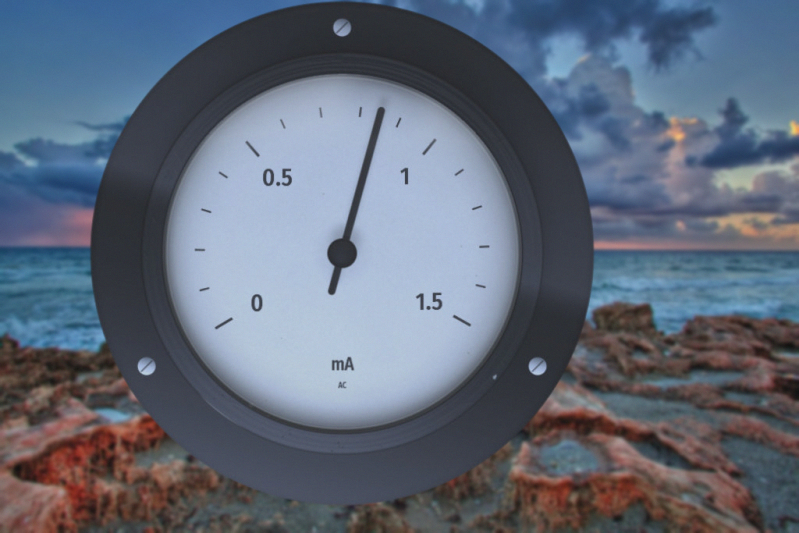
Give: **0.85** mA
